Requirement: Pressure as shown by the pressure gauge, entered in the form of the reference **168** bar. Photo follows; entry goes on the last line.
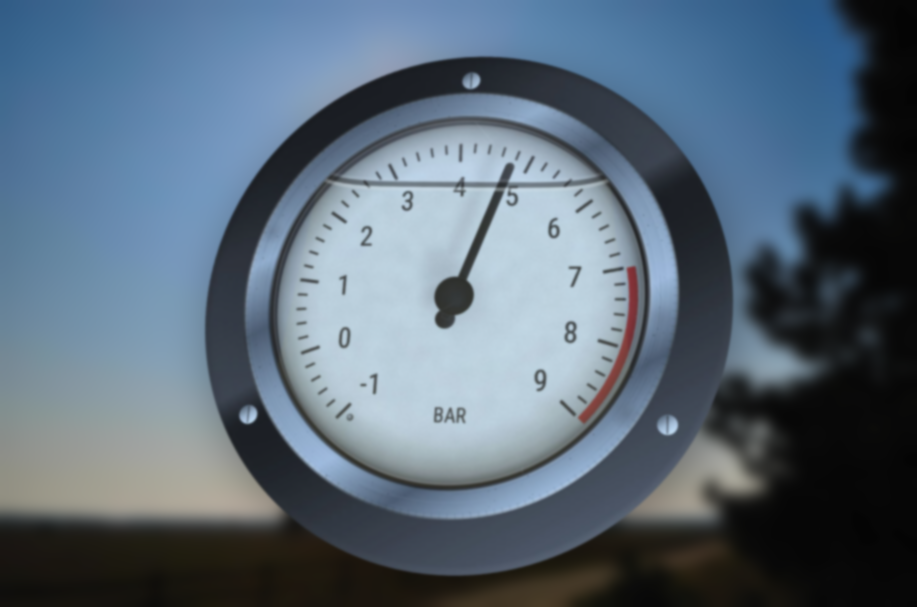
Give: **4.8** bar
